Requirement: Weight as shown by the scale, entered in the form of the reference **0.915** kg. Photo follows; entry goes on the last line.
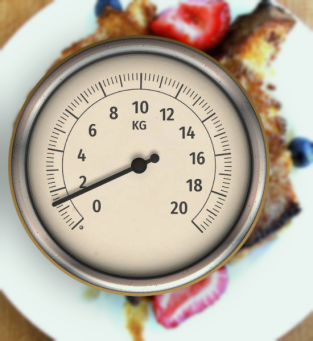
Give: **1.4** kg
